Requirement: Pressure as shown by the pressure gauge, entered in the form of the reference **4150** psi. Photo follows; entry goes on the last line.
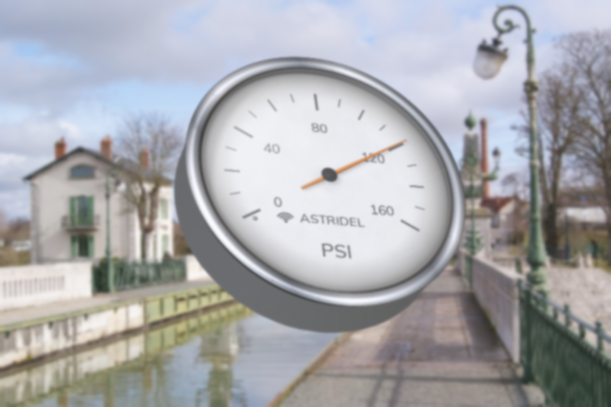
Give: **120** psi
